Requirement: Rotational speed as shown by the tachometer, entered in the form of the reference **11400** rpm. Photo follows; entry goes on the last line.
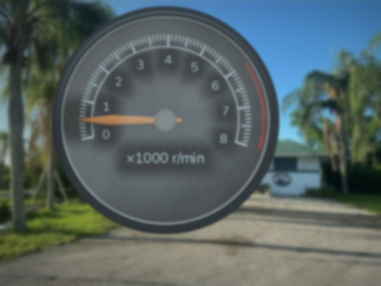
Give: **500** rpm
